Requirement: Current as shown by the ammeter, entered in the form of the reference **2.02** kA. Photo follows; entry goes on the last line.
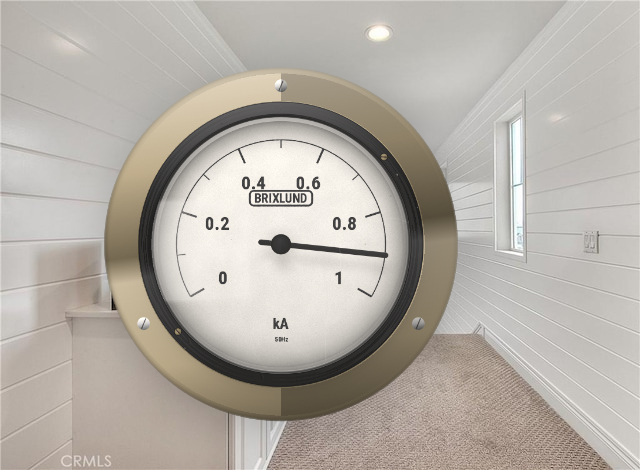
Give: **0.9** kA
